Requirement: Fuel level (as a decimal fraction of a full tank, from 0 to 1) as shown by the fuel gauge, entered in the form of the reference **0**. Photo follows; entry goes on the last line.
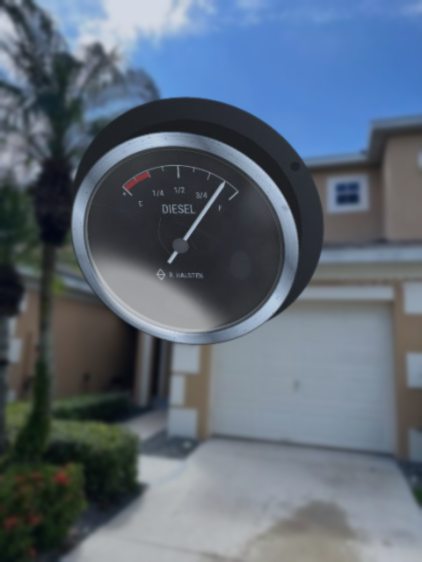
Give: **0.875**
